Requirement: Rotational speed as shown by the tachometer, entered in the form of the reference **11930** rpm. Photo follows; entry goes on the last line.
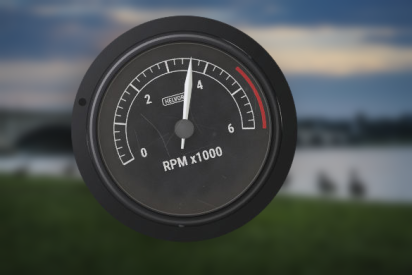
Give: **3600** rpm
